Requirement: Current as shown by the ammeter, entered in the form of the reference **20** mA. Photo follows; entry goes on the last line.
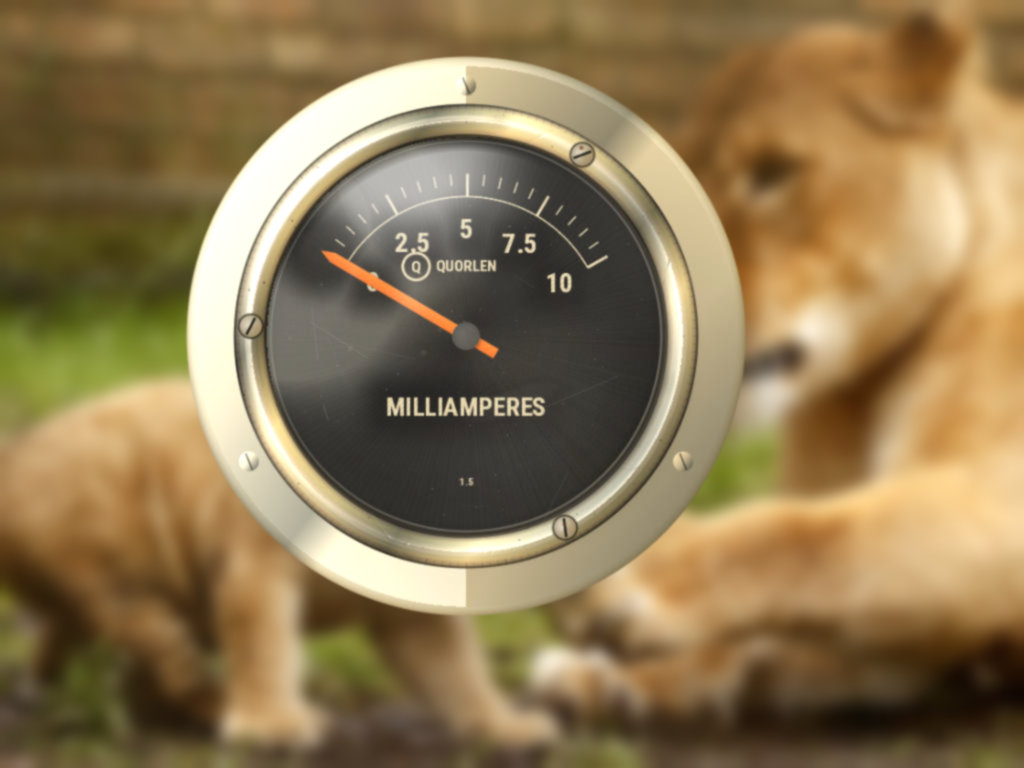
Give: **0** mA
